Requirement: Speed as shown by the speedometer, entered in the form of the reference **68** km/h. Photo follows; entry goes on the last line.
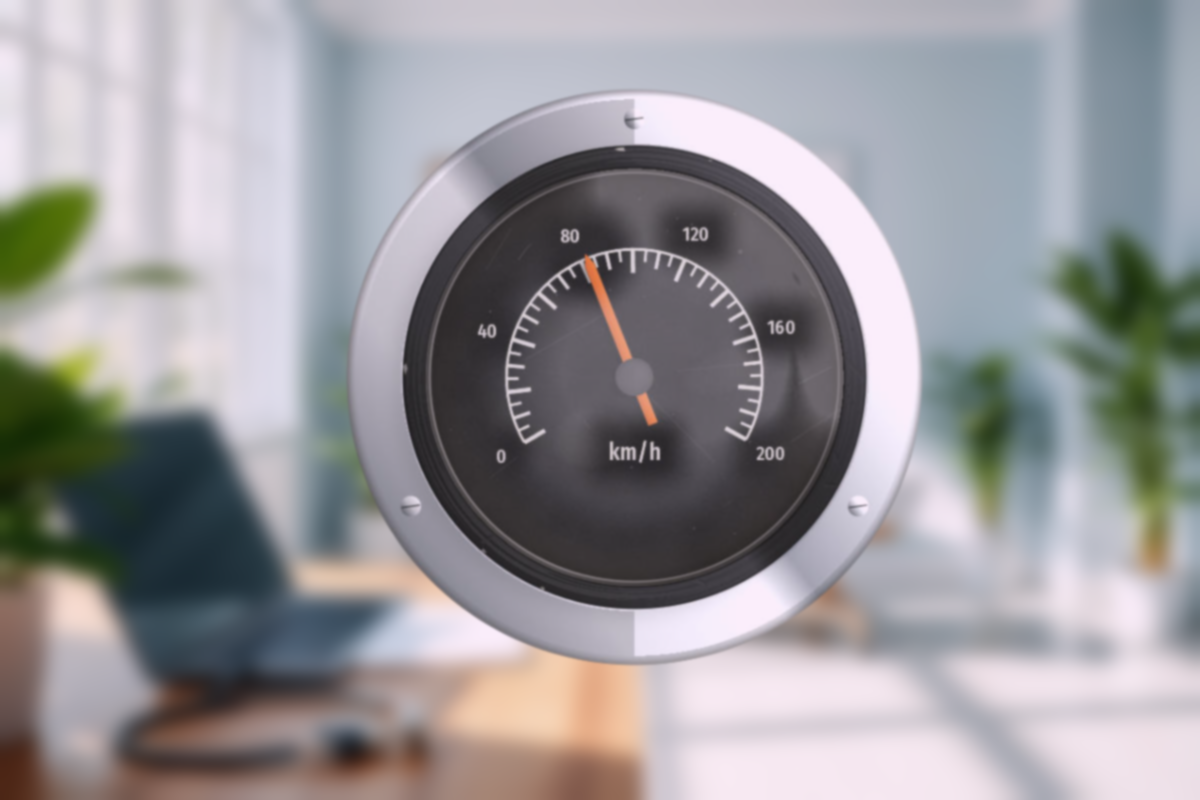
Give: **82.5** km/h
